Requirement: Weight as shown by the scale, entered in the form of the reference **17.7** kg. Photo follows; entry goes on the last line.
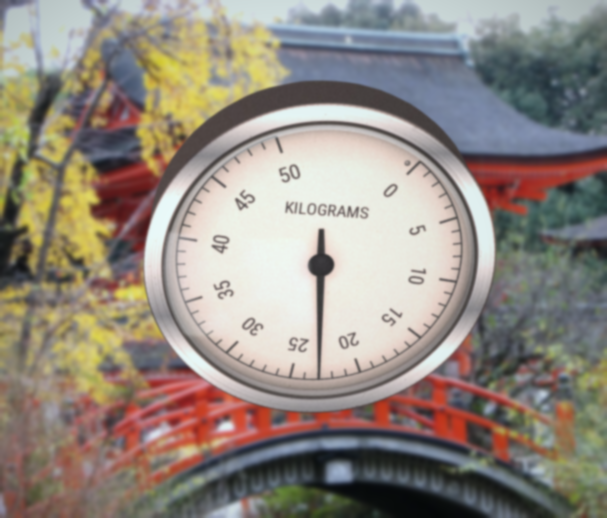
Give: **23** kg
